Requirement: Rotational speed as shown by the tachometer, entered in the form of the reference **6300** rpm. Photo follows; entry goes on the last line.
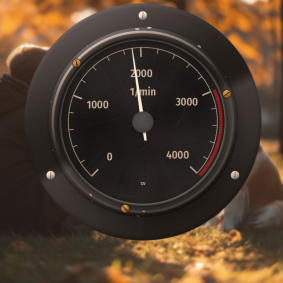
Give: **1900** rpm
